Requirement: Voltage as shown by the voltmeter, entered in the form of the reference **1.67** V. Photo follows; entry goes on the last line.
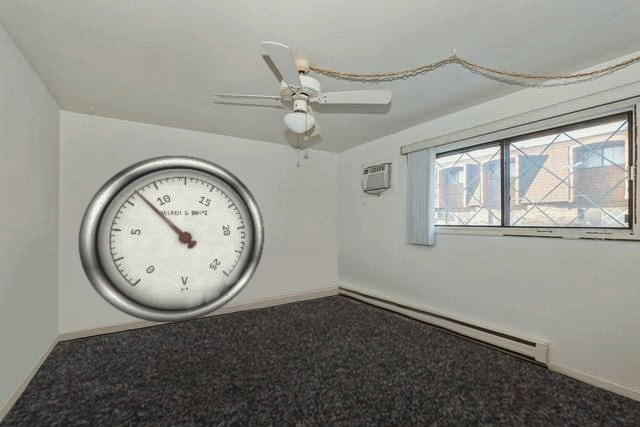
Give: **8.5** V
